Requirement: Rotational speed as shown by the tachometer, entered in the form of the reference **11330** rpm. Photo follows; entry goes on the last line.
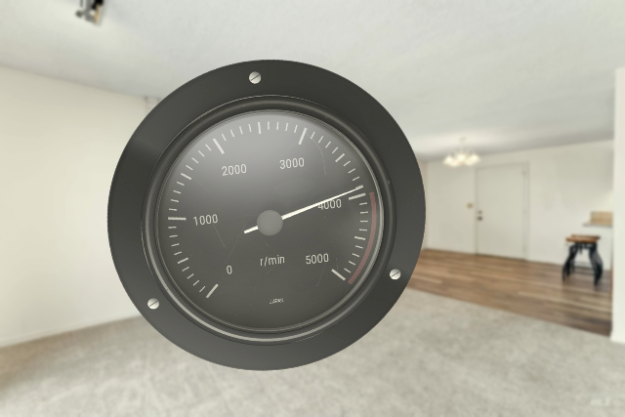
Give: **3900** rpm
